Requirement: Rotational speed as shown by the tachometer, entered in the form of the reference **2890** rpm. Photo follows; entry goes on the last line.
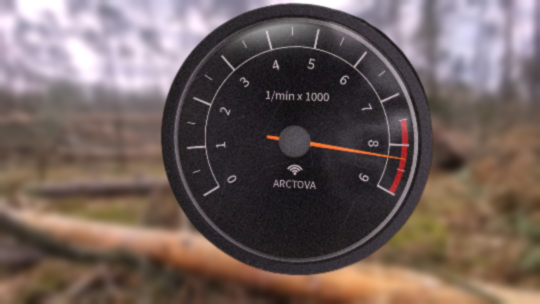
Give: **8250** rpm
